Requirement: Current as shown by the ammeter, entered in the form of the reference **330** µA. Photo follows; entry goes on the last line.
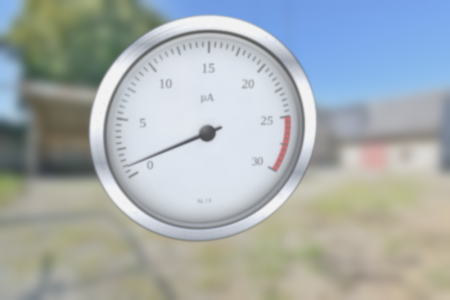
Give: **1** µA
